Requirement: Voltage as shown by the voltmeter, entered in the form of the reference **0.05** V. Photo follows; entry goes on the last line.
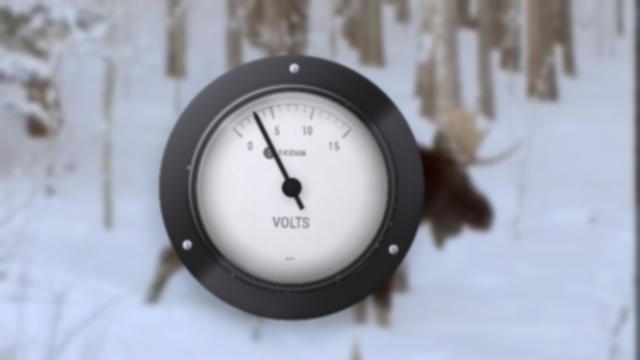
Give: **3** V
